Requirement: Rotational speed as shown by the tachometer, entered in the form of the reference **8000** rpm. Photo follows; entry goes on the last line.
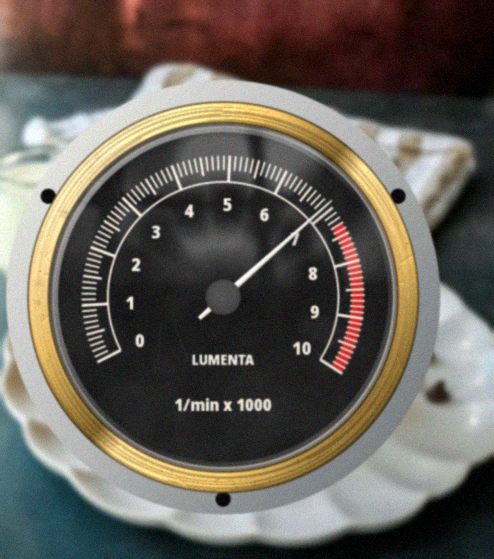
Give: **6900** rpm
